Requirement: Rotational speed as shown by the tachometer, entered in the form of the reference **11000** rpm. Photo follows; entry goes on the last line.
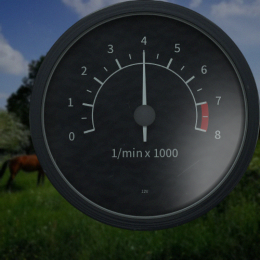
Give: **4000** rpm
